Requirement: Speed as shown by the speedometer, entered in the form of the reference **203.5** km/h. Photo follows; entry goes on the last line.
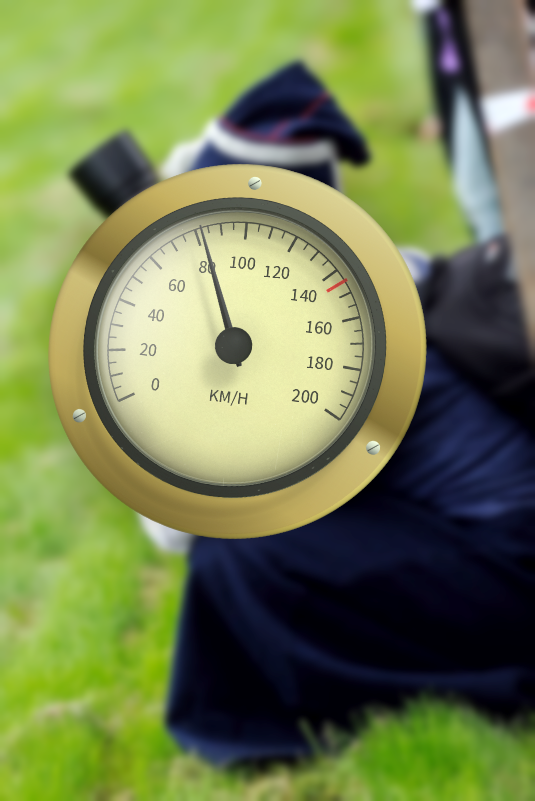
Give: **82.5** km/h
